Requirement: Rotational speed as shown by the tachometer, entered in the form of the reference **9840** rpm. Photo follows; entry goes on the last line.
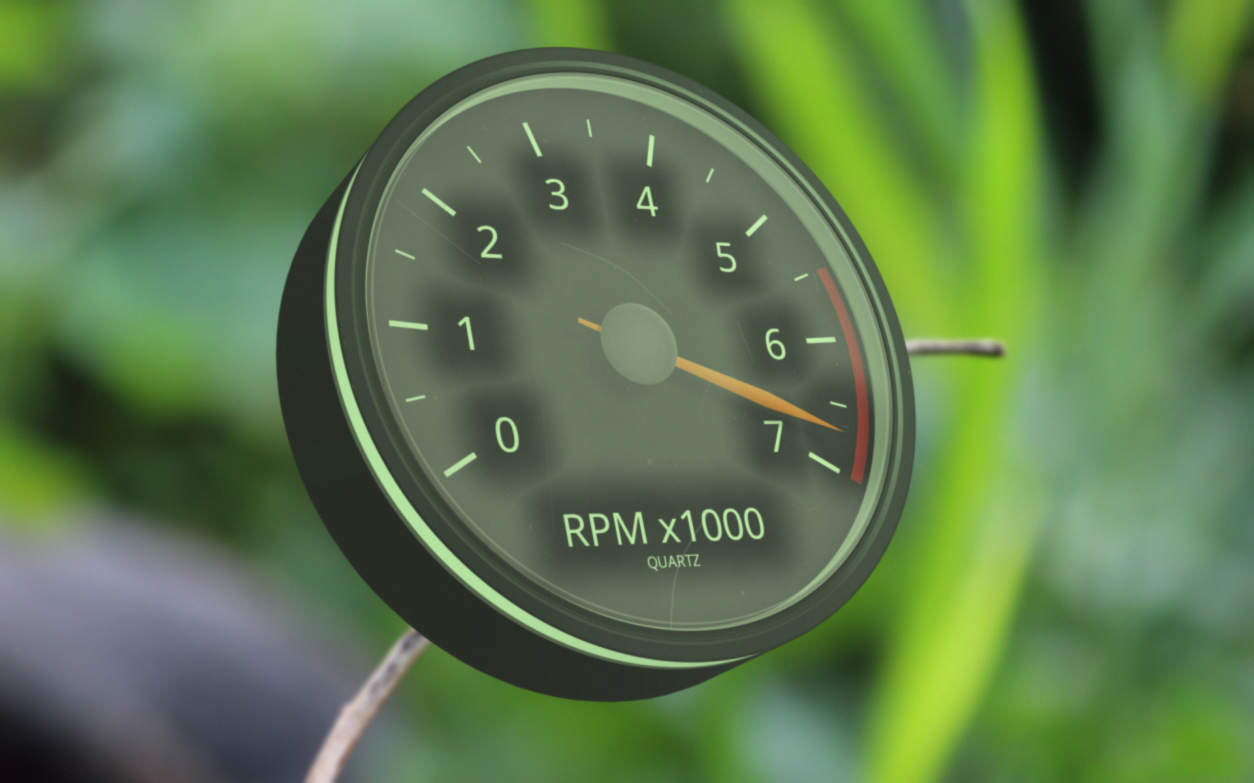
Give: **6750** rpm
